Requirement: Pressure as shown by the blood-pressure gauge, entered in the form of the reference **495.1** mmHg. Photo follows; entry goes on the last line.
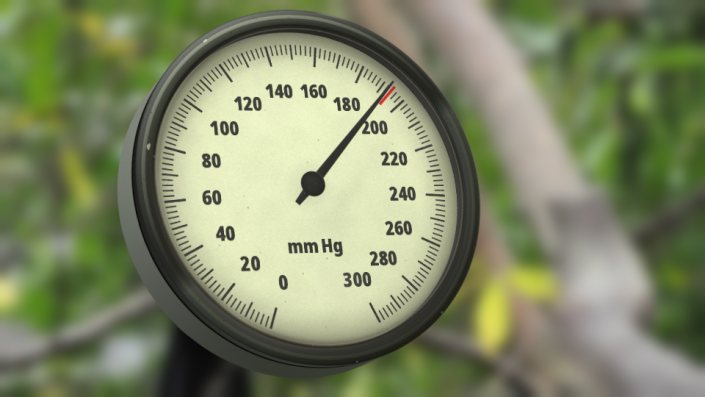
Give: **192** mmHg
